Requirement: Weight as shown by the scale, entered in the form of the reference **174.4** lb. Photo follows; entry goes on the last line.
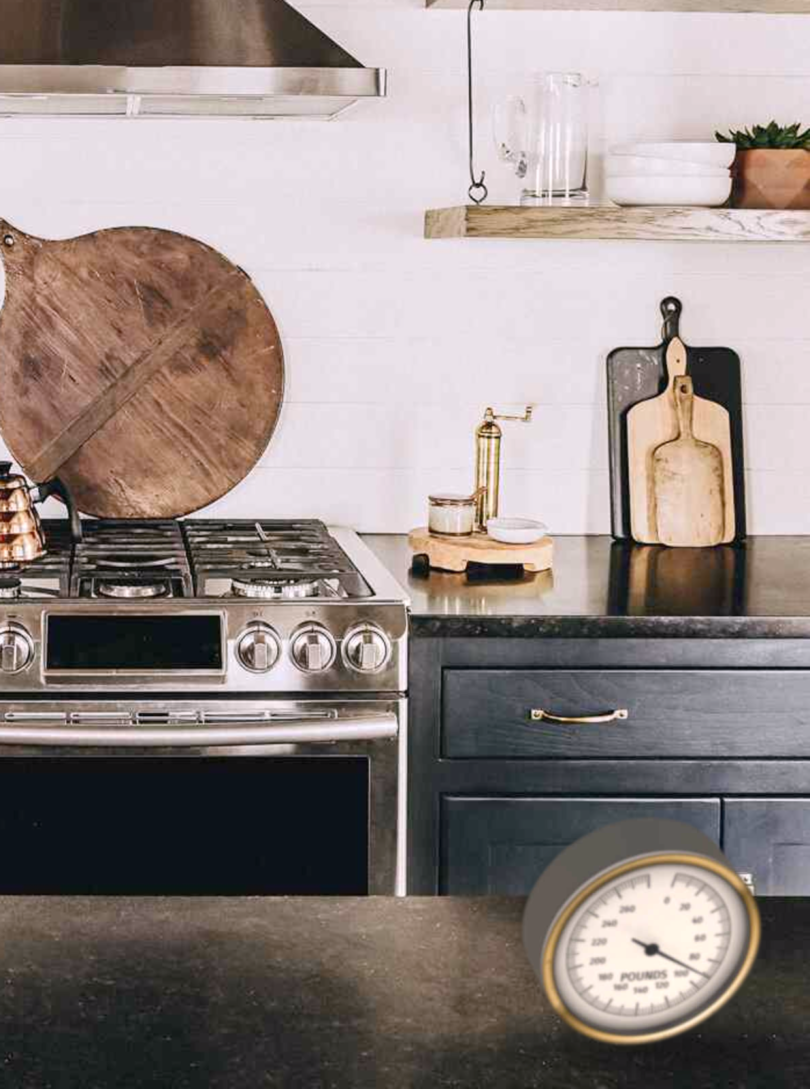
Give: **90** lb
